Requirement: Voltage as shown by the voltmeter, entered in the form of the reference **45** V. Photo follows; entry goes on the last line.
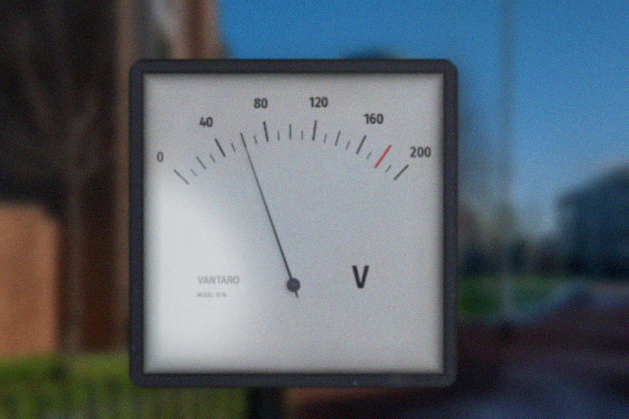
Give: **60** V
